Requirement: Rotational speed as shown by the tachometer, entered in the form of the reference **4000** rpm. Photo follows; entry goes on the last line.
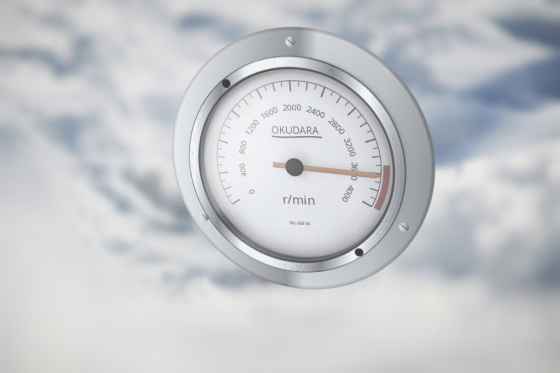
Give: **3600** rpm
